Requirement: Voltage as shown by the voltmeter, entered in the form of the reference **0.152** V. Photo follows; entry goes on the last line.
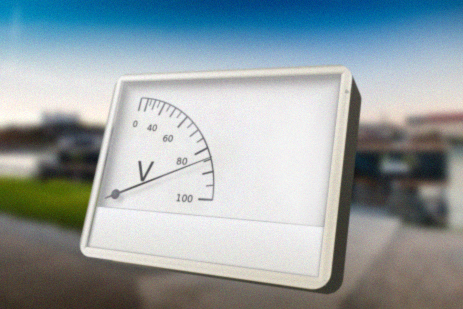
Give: **85** V
